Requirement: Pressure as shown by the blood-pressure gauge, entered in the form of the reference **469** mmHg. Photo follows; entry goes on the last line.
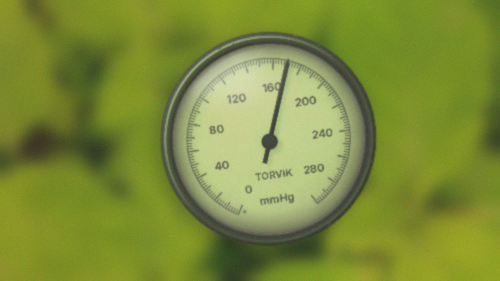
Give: **170** mmHg
